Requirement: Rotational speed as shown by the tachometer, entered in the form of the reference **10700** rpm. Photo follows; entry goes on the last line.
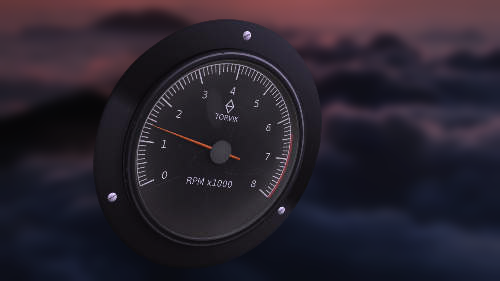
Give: **1400** rpm
